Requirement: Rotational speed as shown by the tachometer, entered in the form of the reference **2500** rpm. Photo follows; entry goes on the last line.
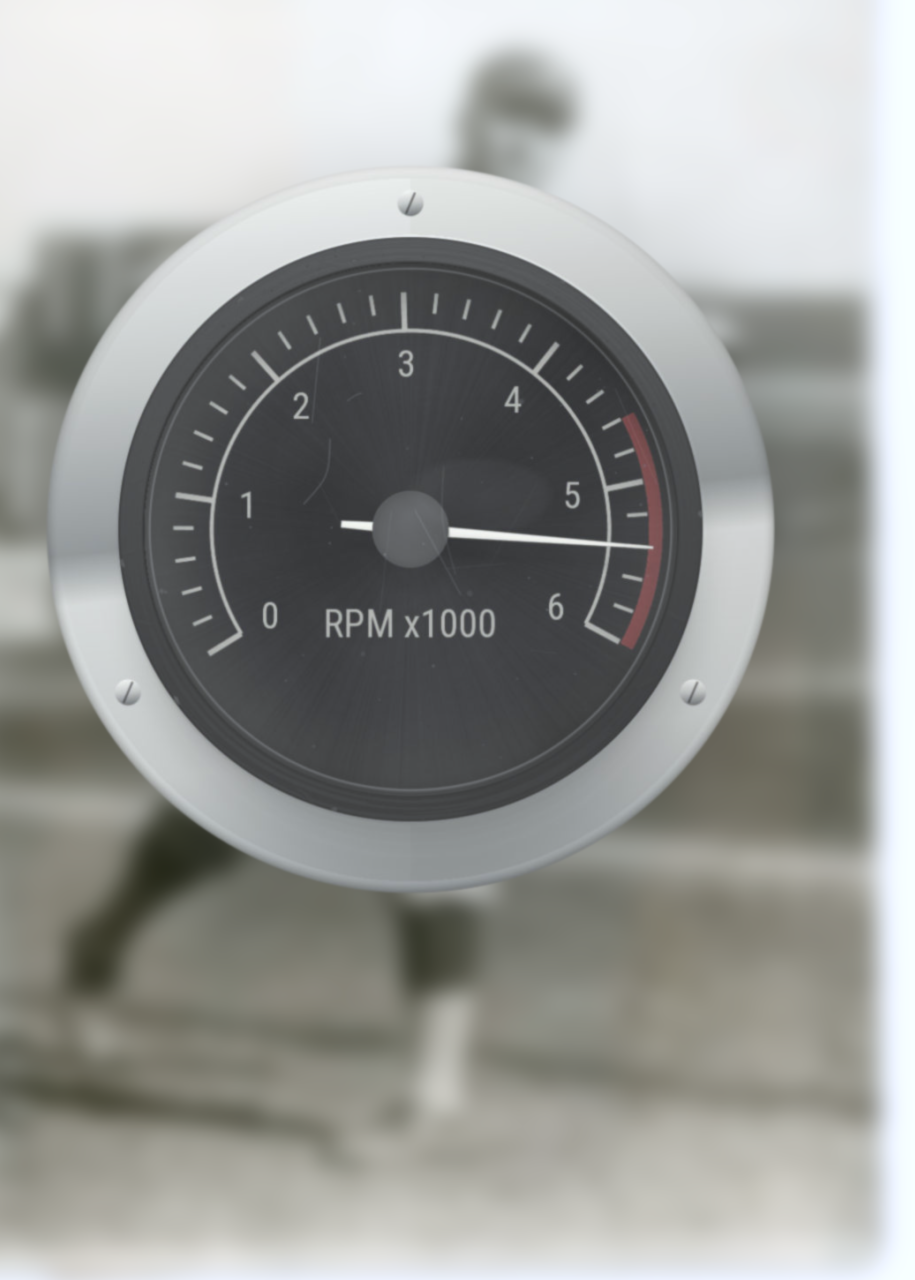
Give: **5400** rpm
